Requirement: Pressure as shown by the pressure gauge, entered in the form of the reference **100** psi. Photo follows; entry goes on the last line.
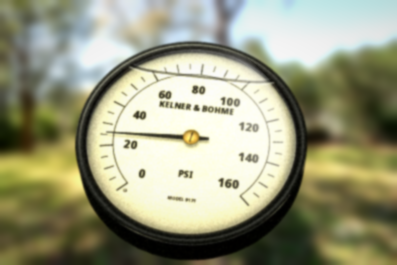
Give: **25** psi
